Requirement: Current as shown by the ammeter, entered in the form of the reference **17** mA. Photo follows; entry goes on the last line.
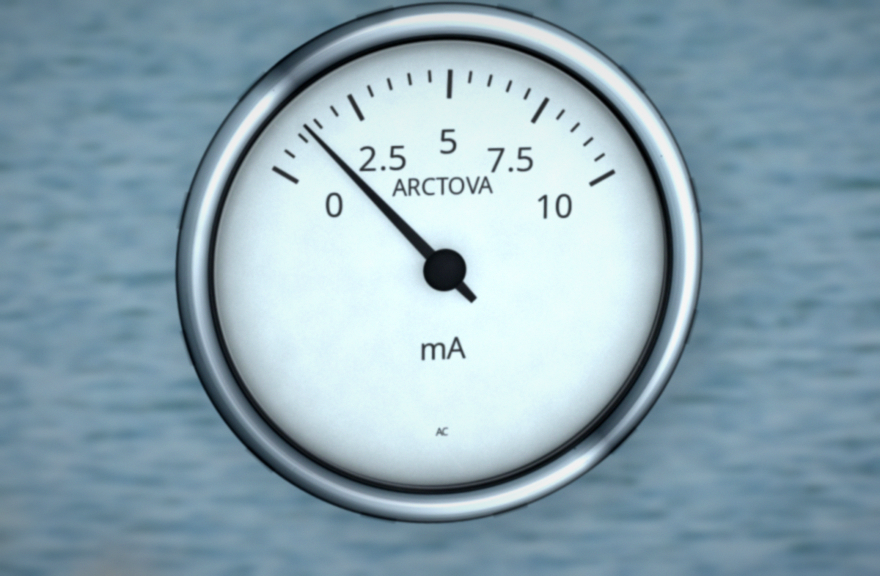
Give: **1.25** mA
